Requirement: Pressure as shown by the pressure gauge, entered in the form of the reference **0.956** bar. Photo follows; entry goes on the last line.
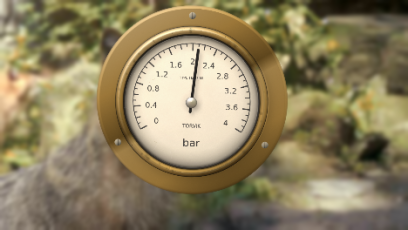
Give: **2.1** bar
